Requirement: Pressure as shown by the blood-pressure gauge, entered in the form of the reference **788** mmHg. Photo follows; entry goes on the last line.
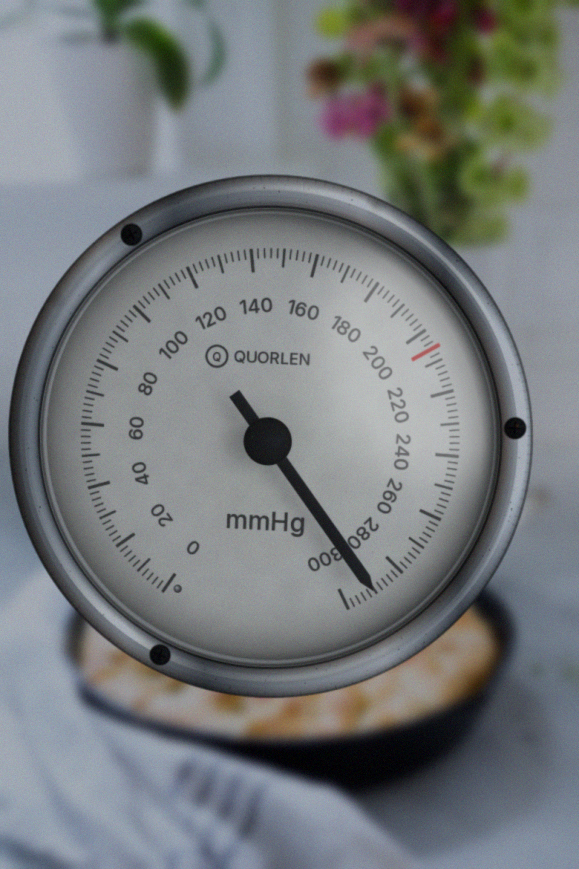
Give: **290** mmHg
